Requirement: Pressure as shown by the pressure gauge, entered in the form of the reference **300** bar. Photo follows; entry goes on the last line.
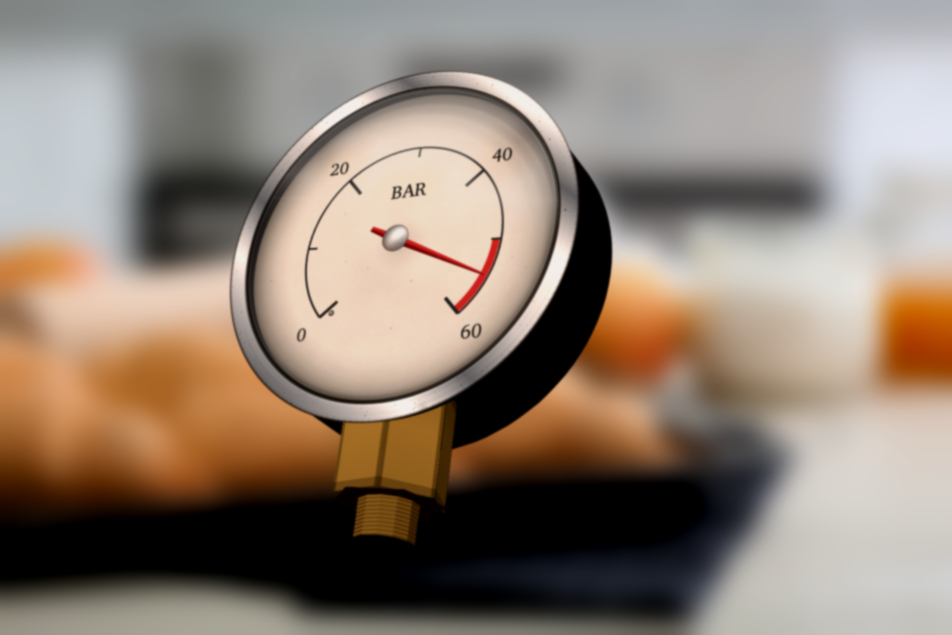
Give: **55** bar
